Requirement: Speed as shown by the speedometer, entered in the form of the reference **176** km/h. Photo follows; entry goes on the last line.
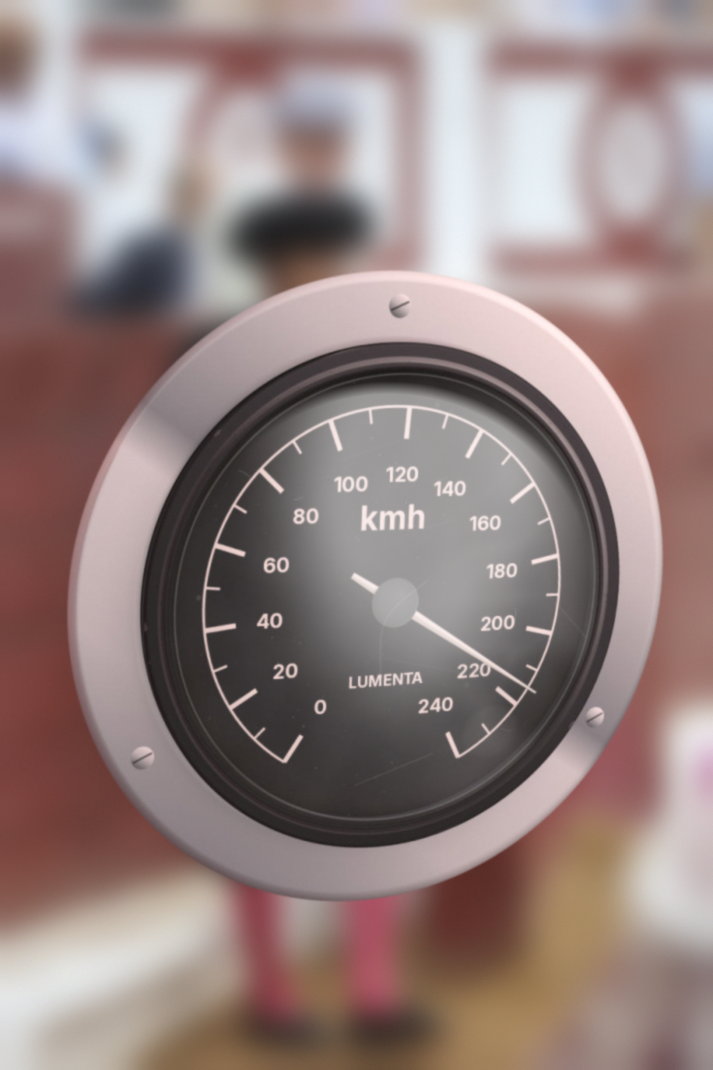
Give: **215** km/h
